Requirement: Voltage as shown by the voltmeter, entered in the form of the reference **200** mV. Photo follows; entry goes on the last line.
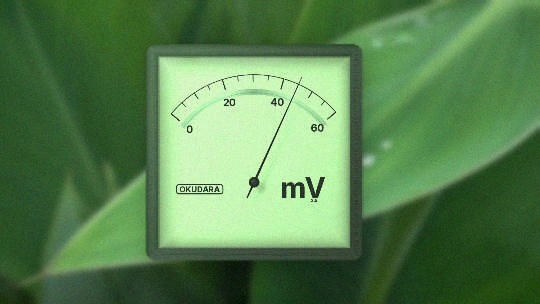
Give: **45** mV
